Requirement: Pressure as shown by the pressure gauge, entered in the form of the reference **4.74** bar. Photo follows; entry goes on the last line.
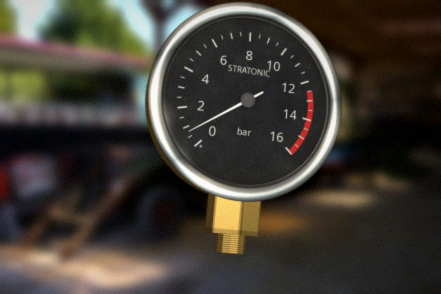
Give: **0.75** bar
